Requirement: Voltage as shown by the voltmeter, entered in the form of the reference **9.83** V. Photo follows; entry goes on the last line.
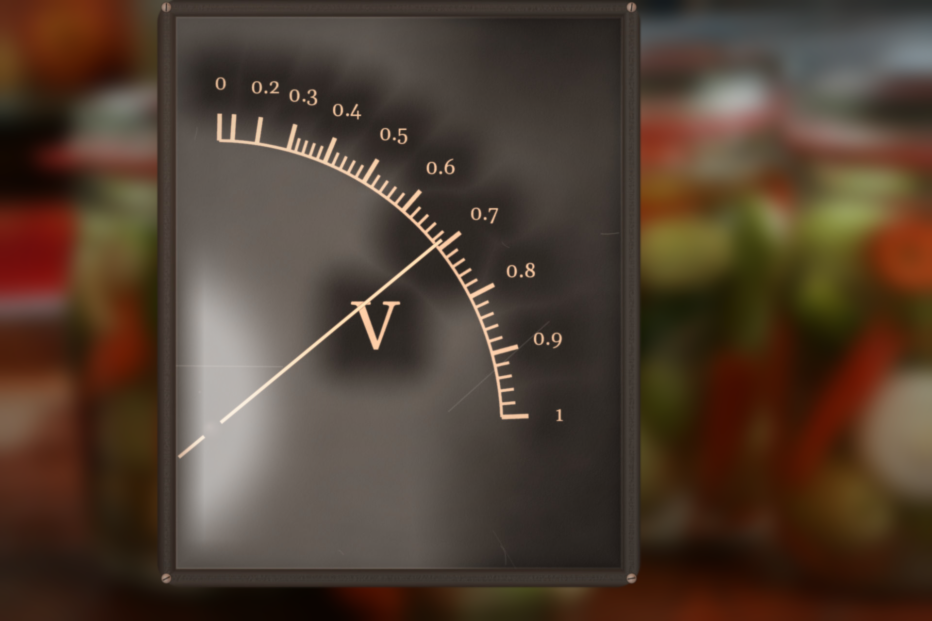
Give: **0.69** V
